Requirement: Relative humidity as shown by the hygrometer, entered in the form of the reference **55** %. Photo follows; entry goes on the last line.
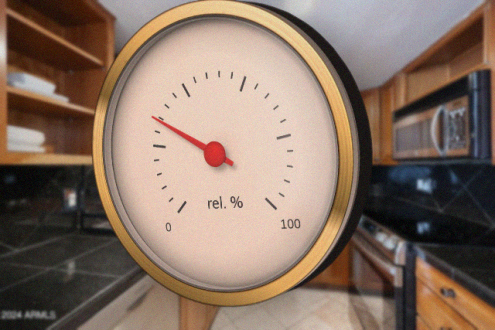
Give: **28** %
